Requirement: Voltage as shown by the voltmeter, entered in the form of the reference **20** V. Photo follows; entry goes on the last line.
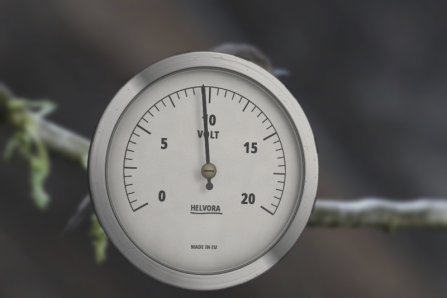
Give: **9.5** V
